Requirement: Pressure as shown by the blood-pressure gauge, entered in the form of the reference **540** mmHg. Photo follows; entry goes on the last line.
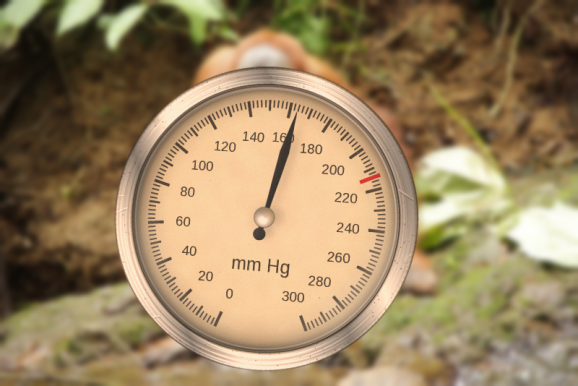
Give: **164** mmHg
